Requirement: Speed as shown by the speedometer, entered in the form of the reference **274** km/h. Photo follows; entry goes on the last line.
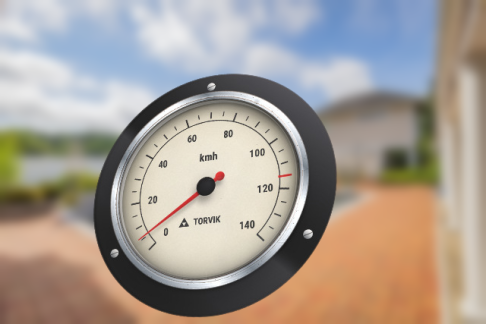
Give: **5** km/h
